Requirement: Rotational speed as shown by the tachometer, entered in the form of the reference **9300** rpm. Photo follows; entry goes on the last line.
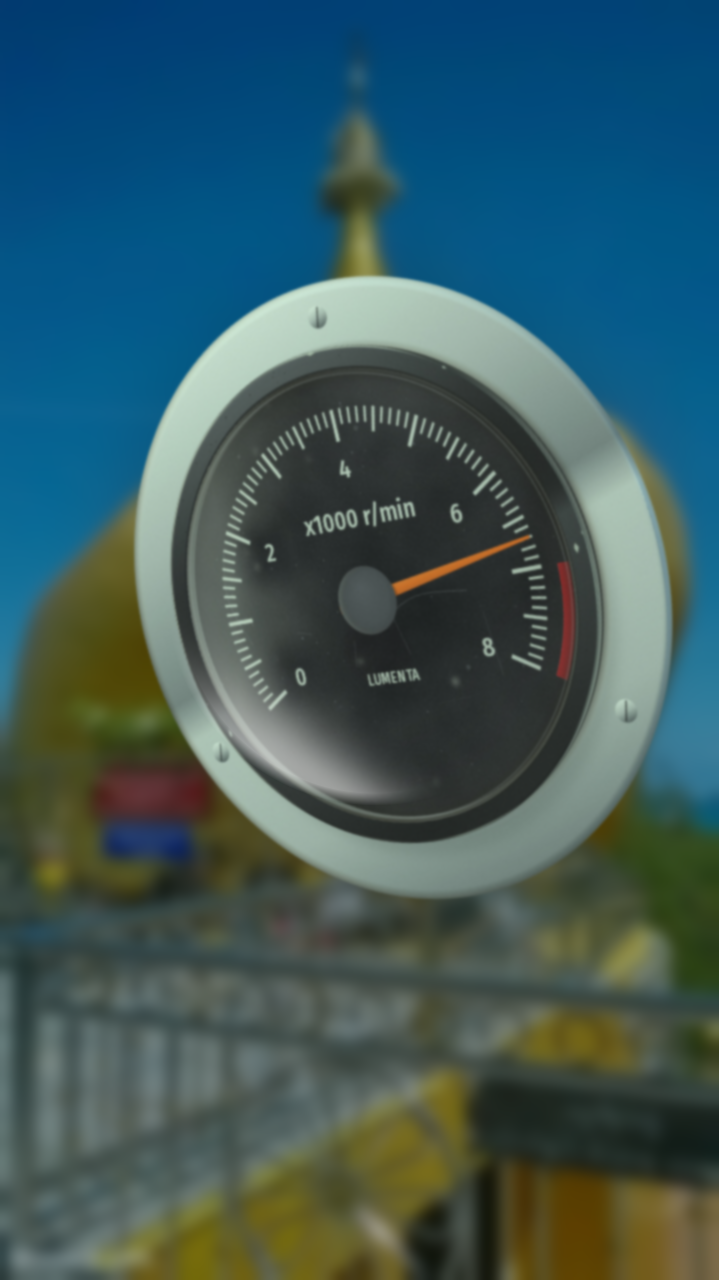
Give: **6700** rpm
